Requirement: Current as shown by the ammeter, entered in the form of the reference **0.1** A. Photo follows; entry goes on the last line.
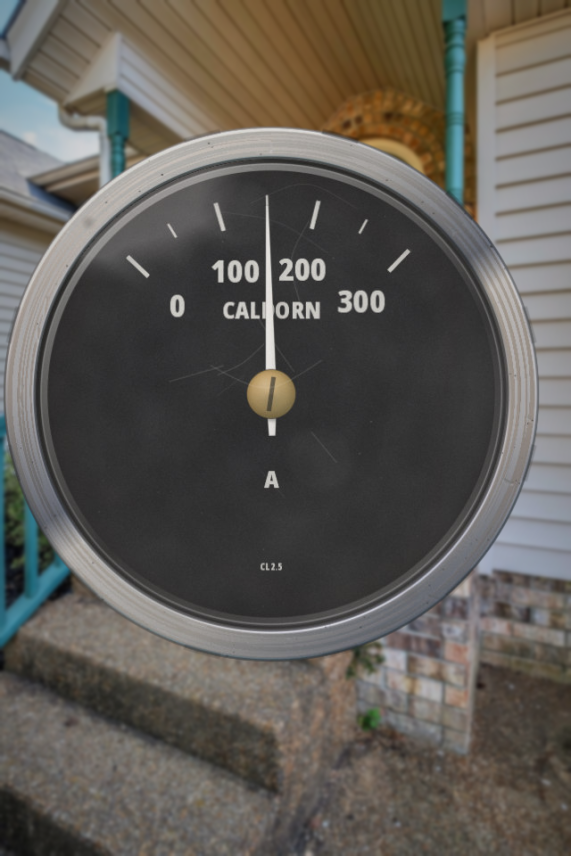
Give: **150** A
